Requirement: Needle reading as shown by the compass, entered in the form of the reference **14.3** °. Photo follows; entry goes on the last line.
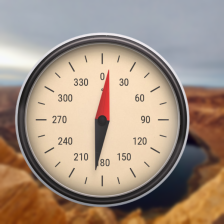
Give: **7.5** °
